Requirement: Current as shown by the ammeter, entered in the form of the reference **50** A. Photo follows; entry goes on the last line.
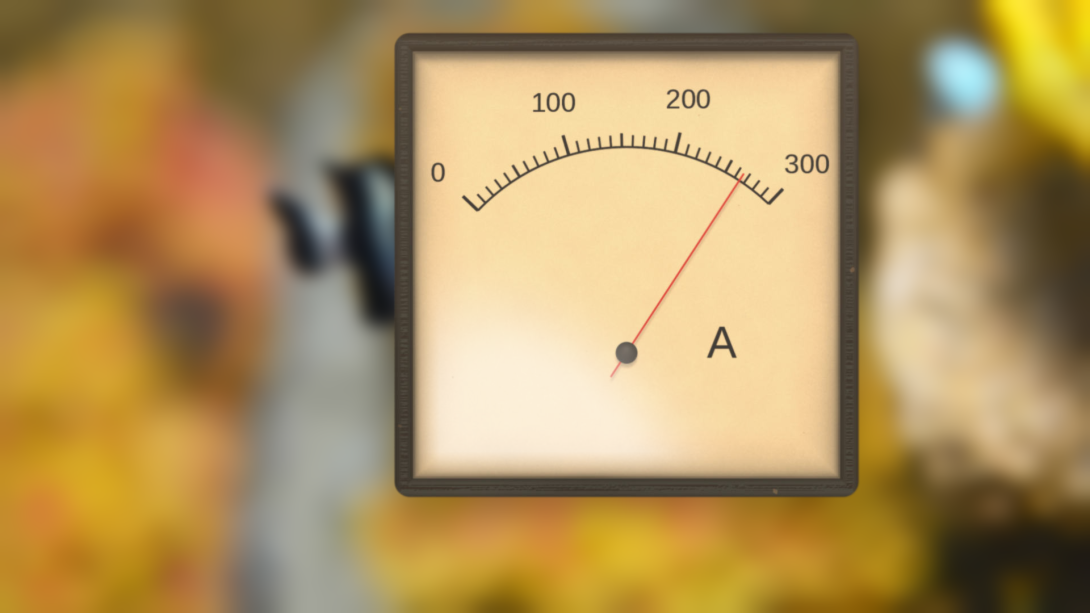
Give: **265** A
